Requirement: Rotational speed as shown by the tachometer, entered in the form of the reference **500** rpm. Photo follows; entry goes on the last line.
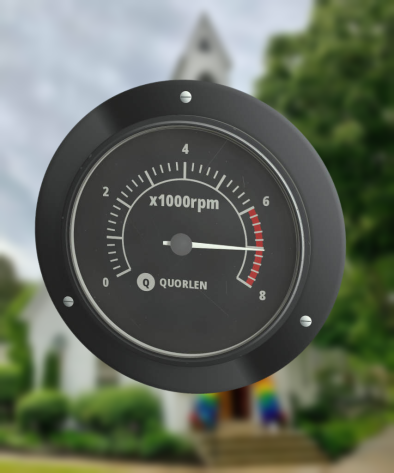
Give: **7000** rpm
